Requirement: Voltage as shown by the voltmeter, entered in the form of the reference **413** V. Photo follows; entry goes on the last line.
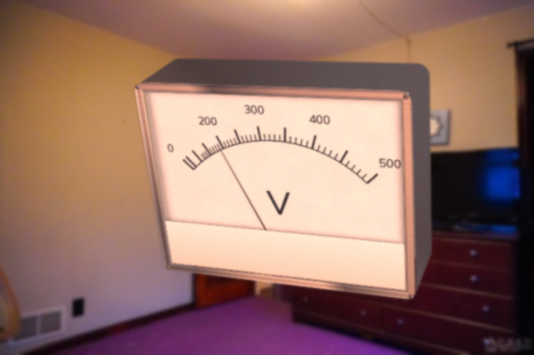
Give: **200** V
